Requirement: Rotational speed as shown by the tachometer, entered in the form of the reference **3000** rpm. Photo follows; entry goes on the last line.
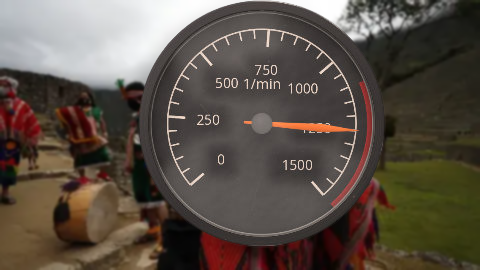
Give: **1250** rpm
